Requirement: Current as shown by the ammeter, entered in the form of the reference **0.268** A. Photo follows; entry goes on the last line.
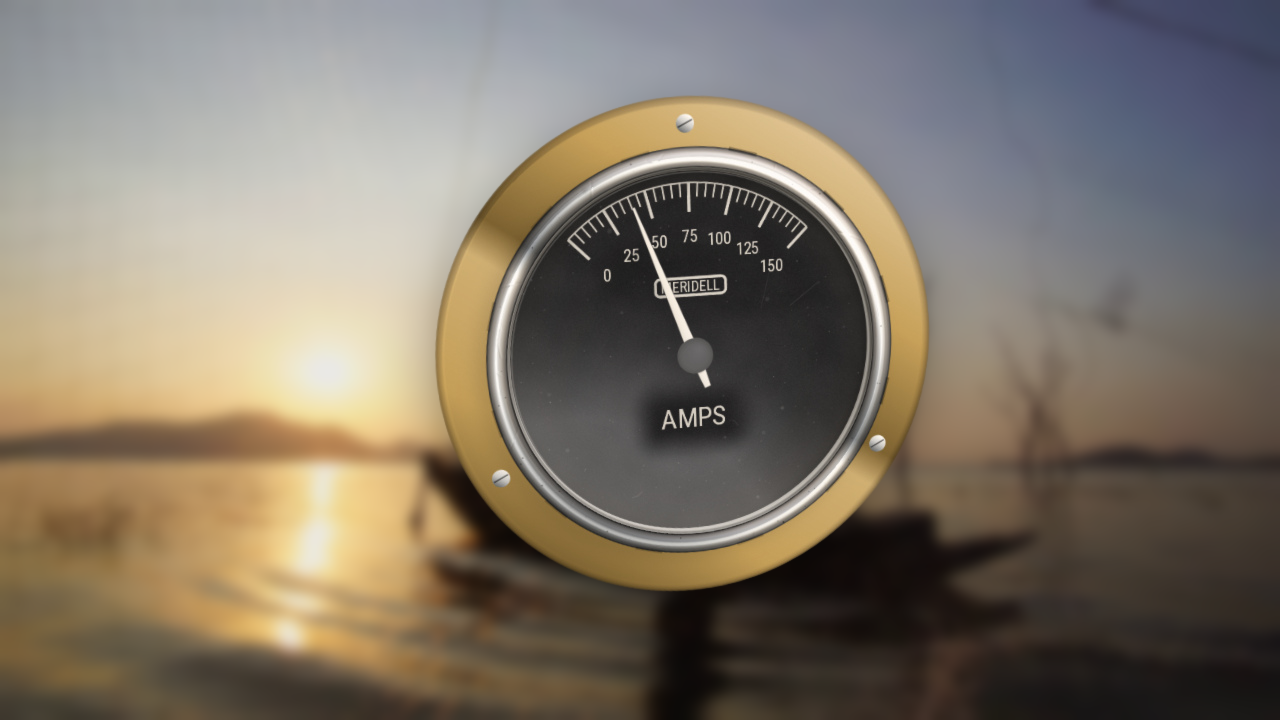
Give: **40** A
